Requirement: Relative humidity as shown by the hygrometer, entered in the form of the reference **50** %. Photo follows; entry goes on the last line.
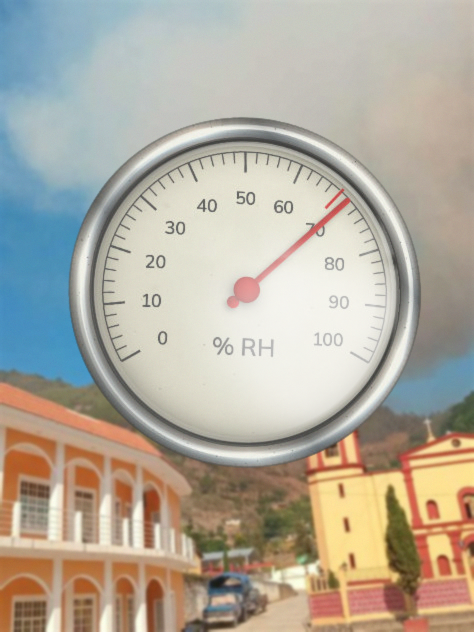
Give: **70** %
